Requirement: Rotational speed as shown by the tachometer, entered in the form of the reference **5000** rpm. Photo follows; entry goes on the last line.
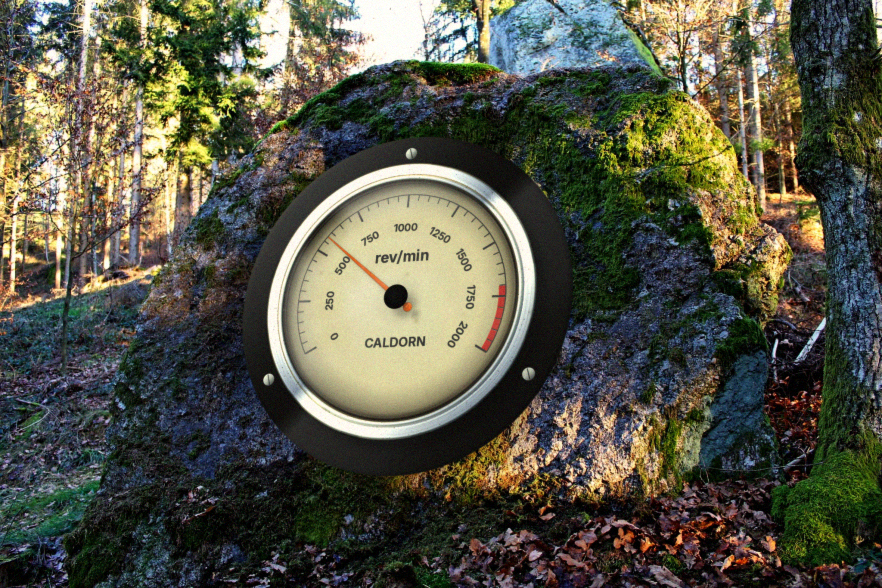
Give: **575** rpm
